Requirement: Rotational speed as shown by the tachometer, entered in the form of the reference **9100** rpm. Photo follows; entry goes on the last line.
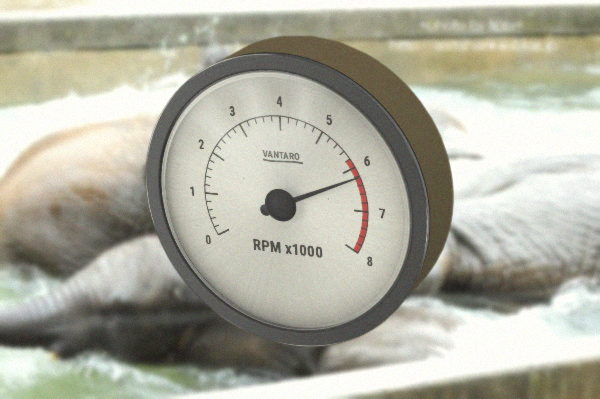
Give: **6200** rpm
